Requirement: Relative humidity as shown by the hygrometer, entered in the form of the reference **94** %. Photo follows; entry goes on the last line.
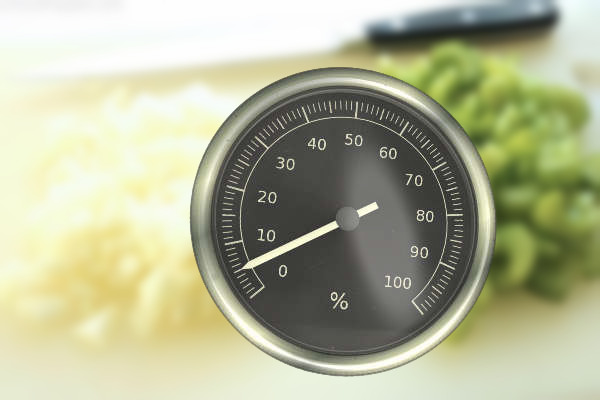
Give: **5** %
